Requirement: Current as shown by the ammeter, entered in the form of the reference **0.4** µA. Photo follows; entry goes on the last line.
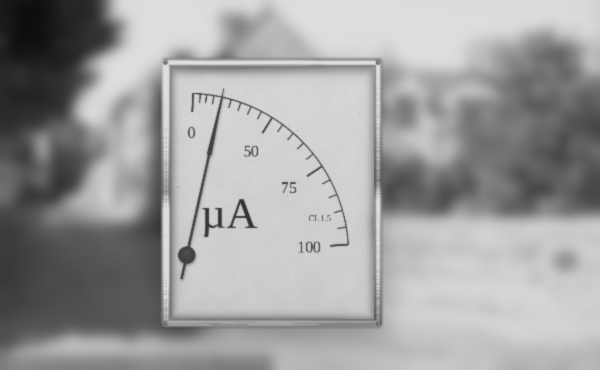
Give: **25** µA
